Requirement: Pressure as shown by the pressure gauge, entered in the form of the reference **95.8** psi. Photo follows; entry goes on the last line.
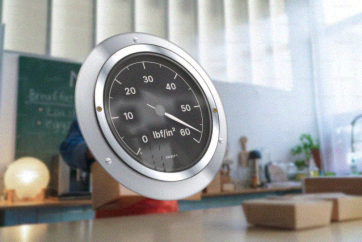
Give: **57.5** psi
